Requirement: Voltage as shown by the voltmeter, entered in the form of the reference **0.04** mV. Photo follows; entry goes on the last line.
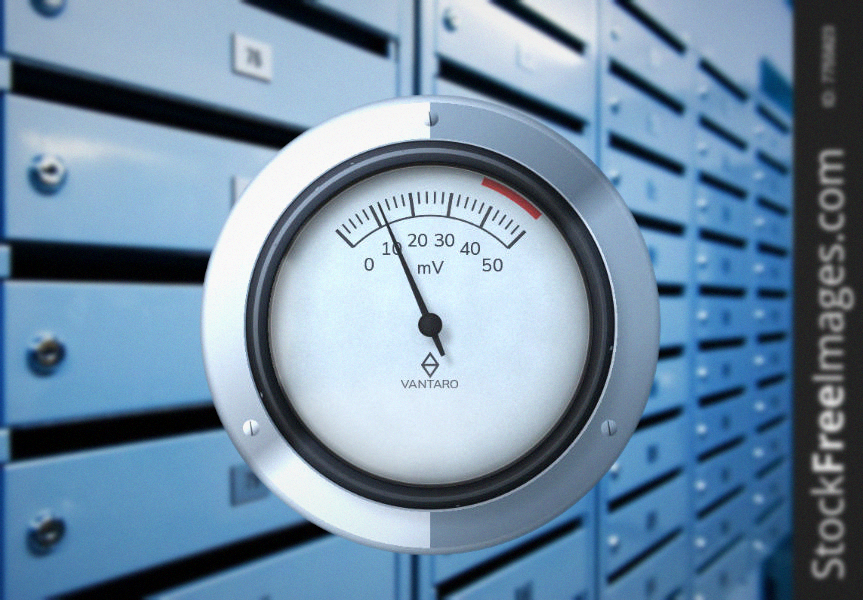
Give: **12** mV
